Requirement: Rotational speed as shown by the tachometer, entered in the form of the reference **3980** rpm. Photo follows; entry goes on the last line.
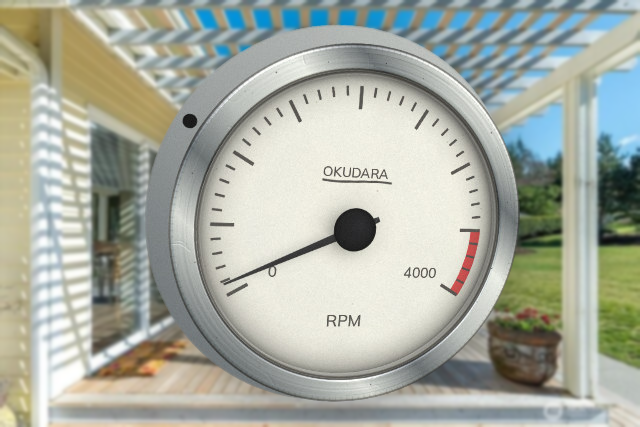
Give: **100** rpm
